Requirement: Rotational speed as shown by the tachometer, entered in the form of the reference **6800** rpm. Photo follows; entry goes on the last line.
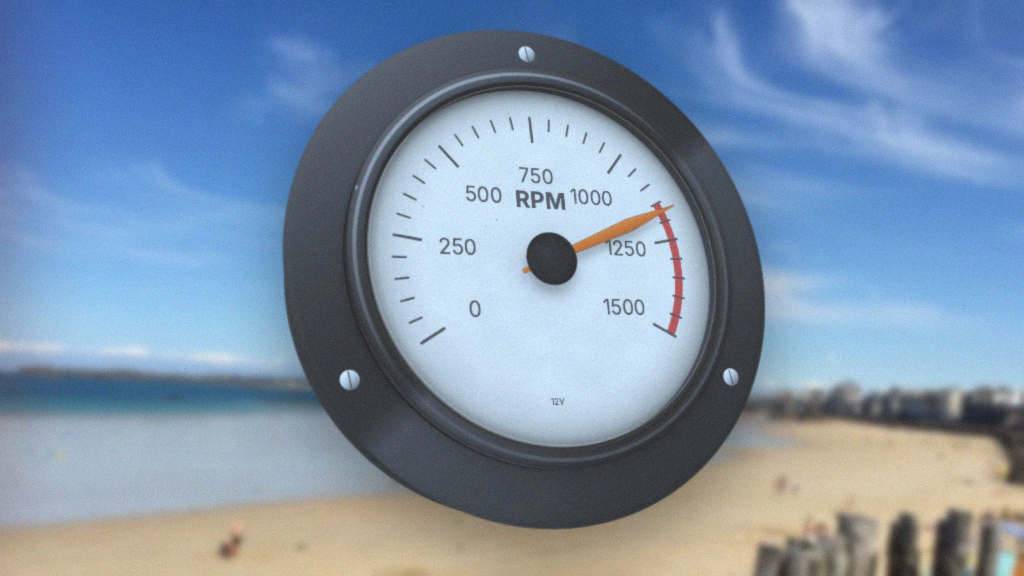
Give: **1175** rpm
